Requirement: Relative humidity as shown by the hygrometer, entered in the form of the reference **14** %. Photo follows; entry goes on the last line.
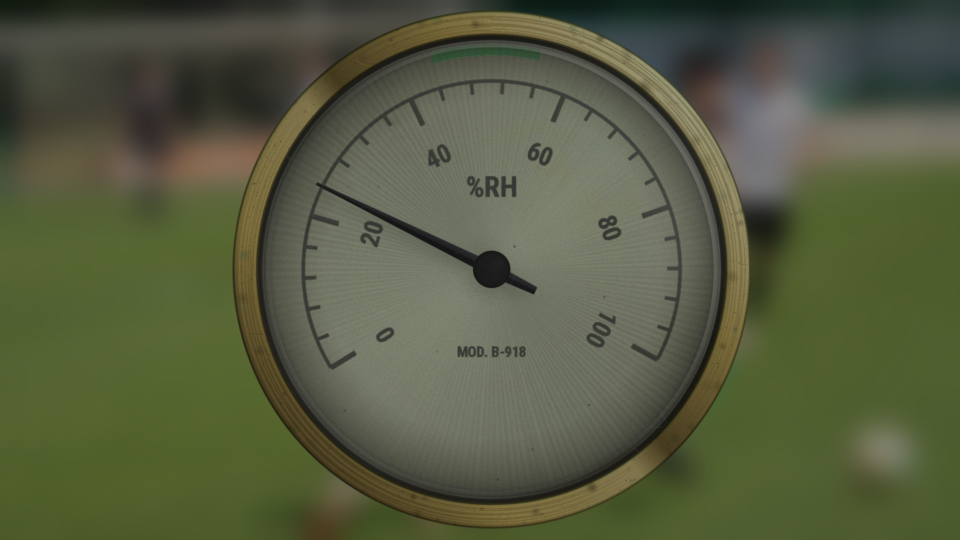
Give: **24** %
